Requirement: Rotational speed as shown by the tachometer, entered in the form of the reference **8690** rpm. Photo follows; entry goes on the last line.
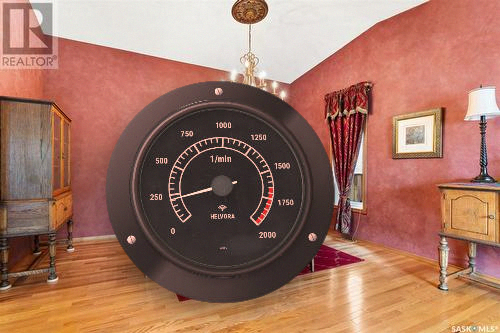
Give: **200** rpm
